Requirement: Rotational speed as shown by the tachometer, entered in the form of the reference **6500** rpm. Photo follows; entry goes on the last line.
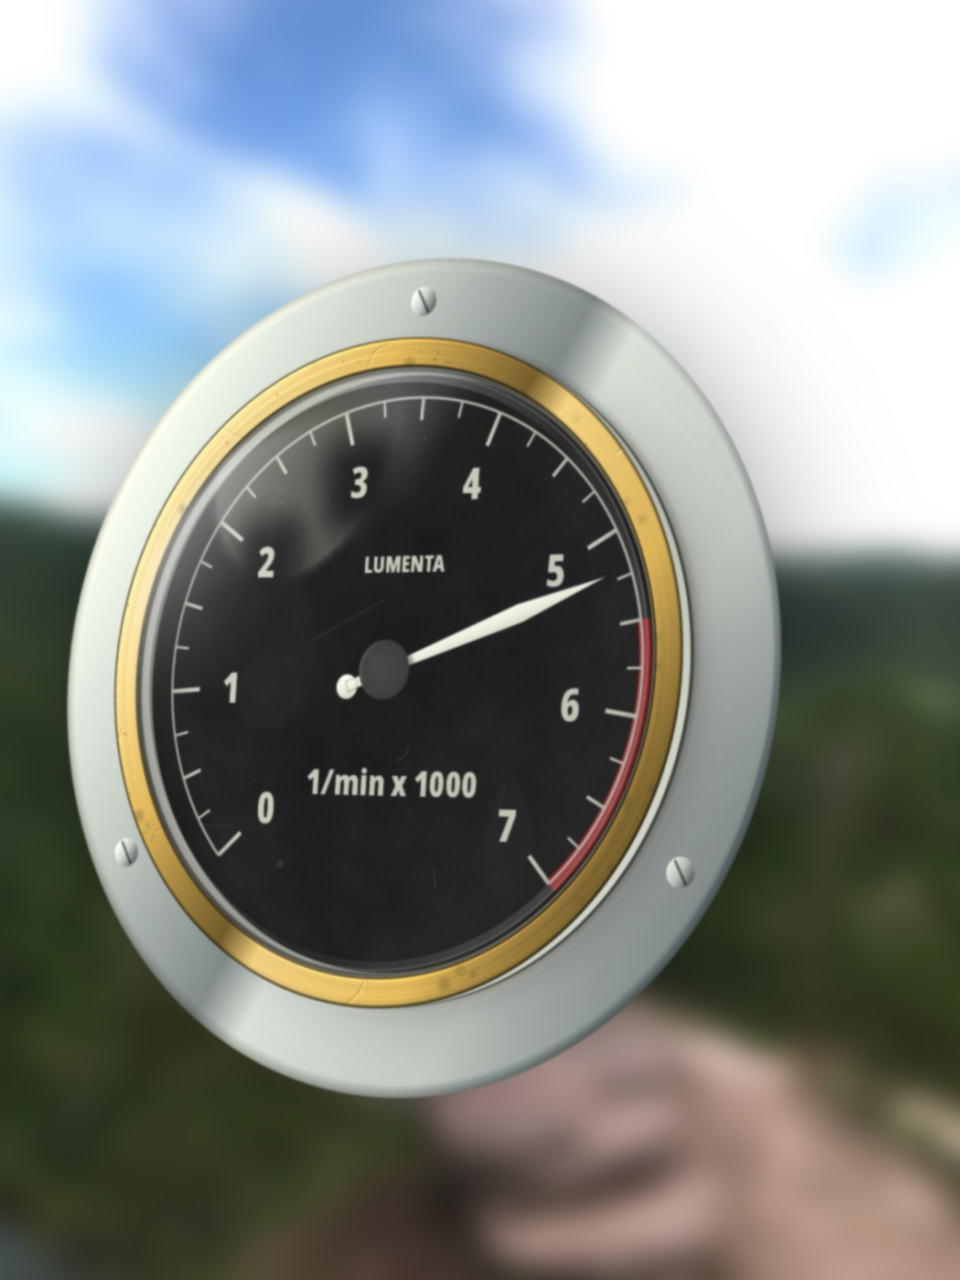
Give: **5250** rpm
